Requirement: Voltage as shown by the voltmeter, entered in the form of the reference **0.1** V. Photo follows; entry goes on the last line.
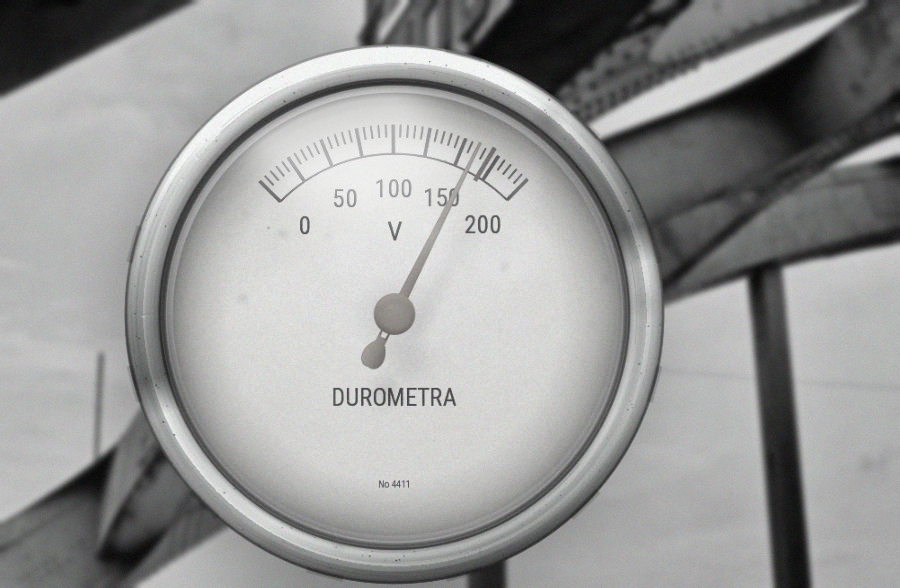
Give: **160** V
